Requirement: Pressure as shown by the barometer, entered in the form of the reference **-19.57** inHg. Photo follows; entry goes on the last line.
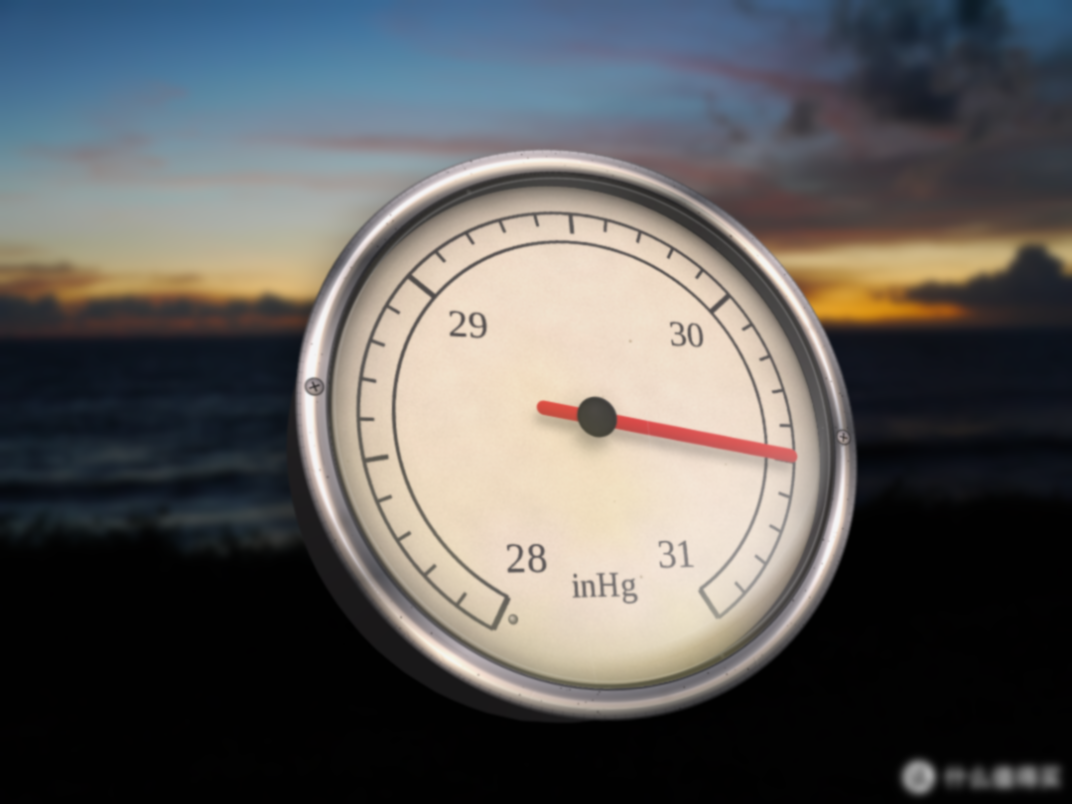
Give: **30.5** inHg
